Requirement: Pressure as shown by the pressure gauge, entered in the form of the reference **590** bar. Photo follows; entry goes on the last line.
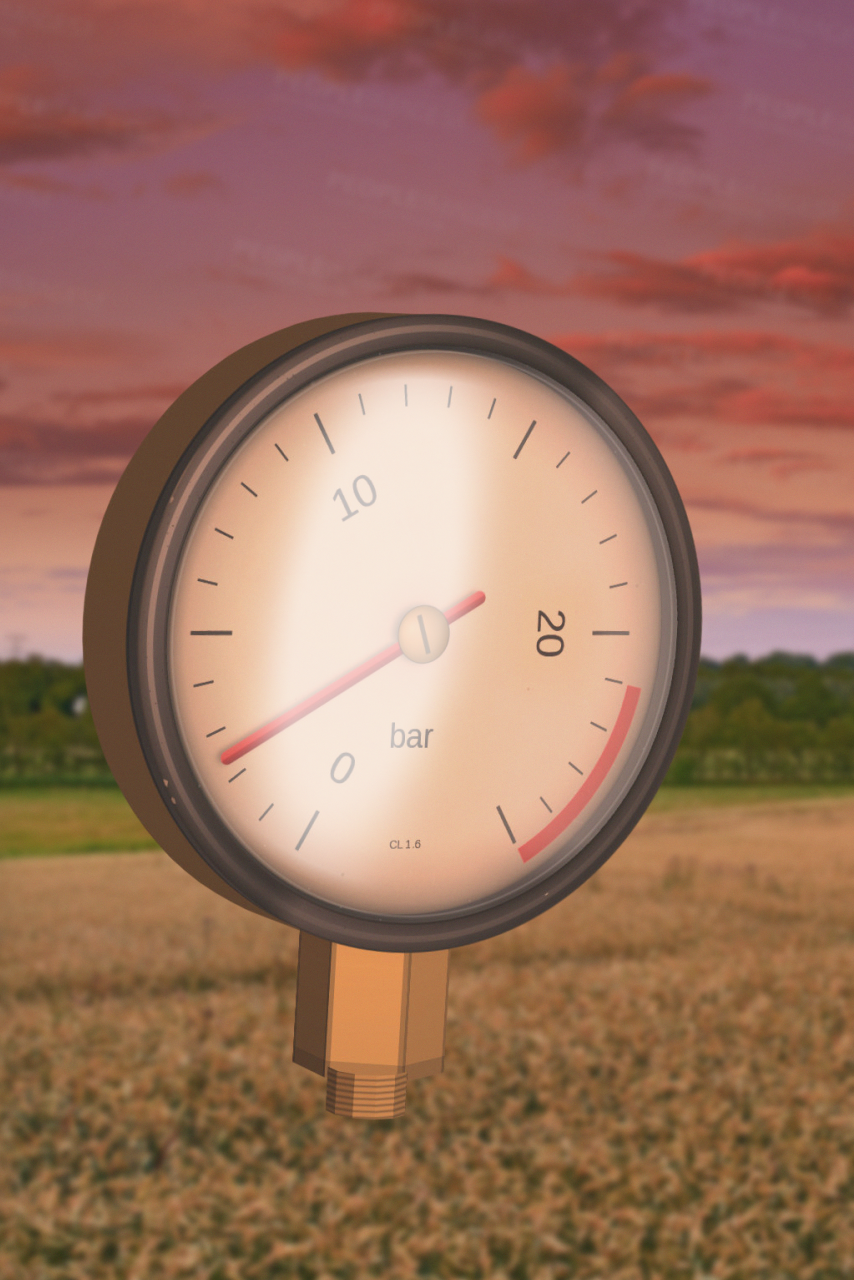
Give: **2.5** bar
